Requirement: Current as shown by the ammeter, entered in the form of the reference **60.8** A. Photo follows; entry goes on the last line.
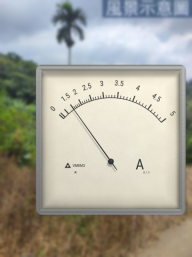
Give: **1.5** A
